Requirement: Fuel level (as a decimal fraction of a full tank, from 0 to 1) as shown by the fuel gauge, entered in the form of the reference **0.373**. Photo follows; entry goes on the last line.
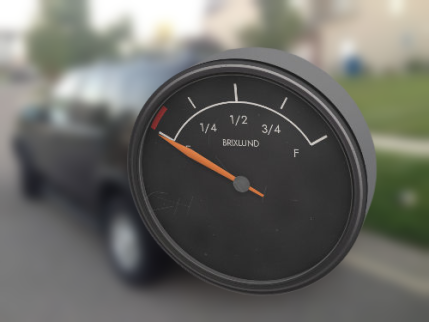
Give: **0**
